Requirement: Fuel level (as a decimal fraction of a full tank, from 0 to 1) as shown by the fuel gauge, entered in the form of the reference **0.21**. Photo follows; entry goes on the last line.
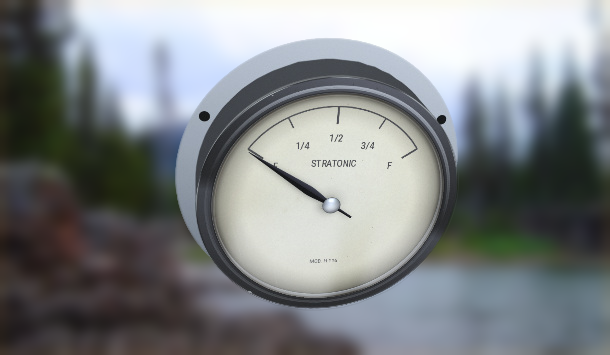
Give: **0**
